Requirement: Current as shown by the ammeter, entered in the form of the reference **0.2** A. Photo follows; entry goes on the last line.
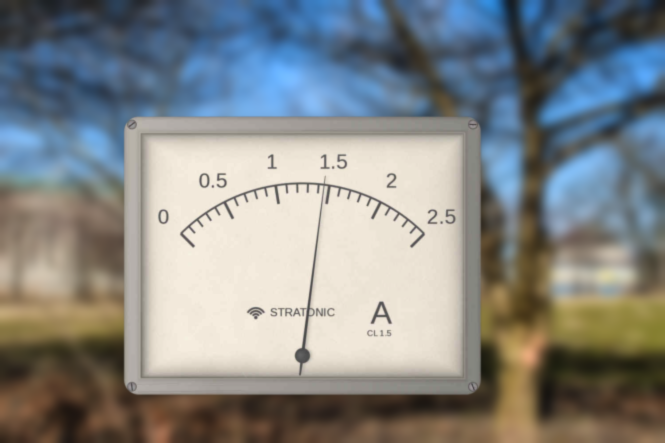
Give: **1.45** A
